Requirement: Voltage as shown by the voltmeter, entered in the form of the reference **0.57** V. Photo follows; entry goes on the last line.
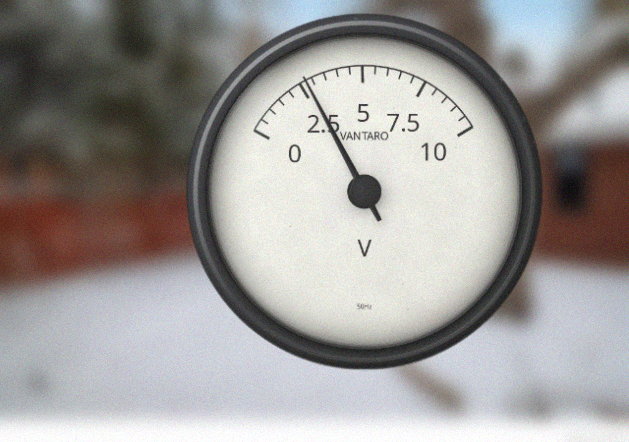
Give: **2.75** V
